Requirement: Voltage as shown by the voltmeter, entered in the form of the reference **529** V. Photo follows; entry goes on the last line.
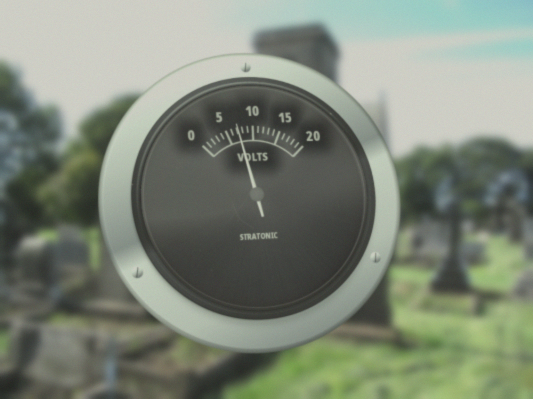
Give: **7** V
